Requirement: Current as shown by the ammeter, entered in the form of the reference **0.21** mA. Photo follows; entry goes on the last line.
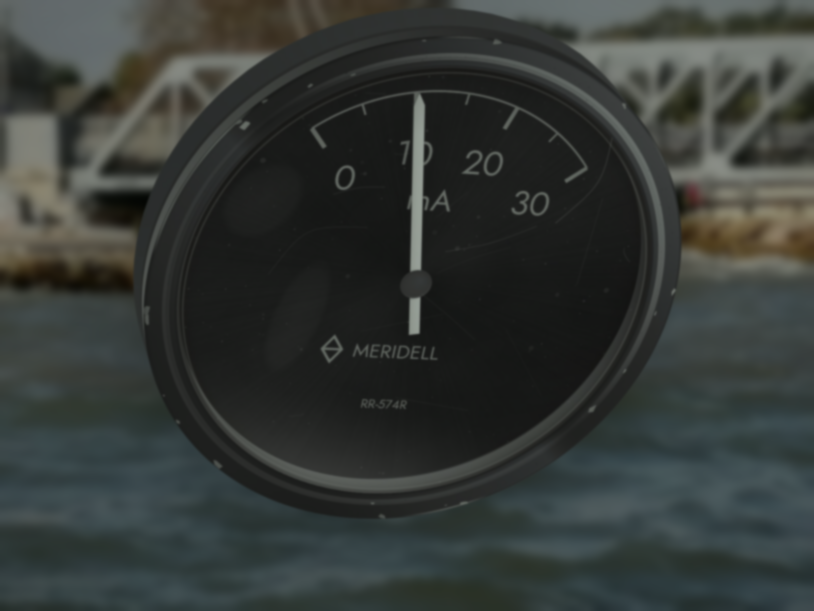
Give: **10** mA
